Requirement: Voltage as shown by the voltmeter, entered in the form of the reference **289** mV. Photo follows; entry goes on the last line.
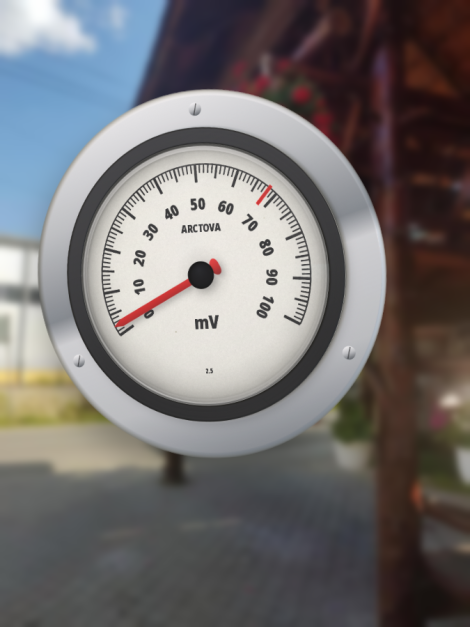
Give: **2** mV
